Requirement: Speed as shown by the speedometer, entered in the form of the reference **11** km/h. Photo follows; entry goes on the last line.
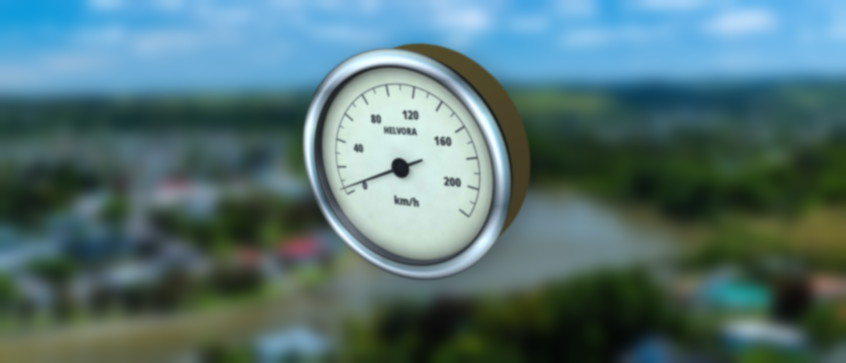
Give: **5** km/h
